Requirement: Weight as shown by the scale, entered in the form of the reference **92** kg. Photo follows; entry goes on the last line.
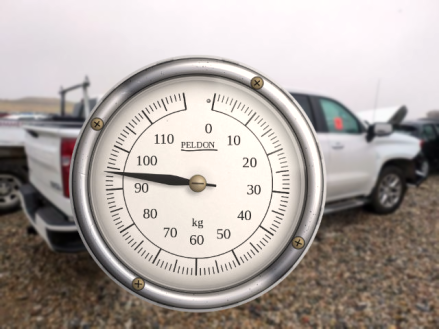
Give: **94** kg
